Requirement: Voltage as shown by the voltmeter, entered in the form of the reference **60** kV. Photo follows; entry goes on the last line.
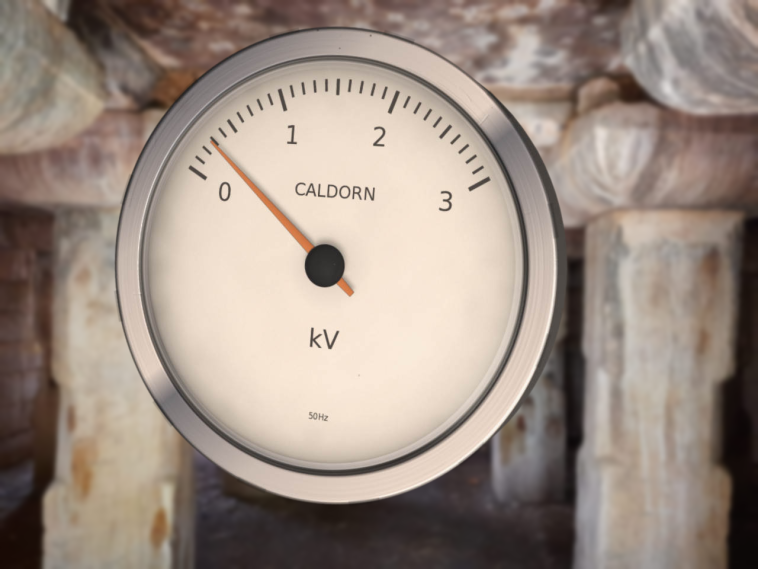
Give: **0.3** kV
